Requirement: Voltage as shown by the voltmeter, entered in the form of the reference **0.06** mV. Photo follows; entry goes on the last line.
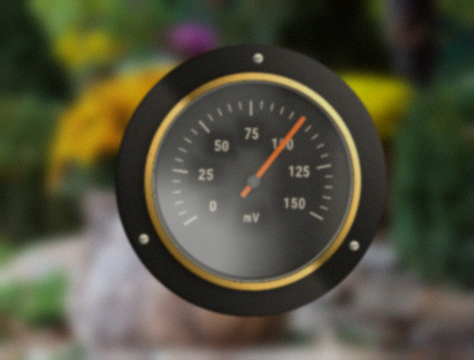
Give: **100** mV
